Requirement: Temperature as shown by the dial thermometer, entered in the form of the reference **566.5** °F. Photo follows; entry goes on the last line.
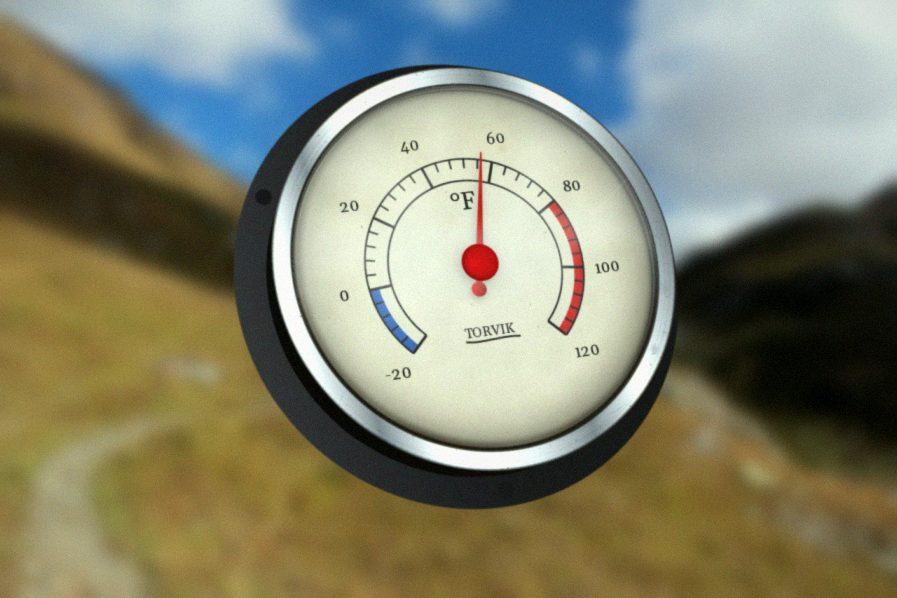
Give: **56** °F
